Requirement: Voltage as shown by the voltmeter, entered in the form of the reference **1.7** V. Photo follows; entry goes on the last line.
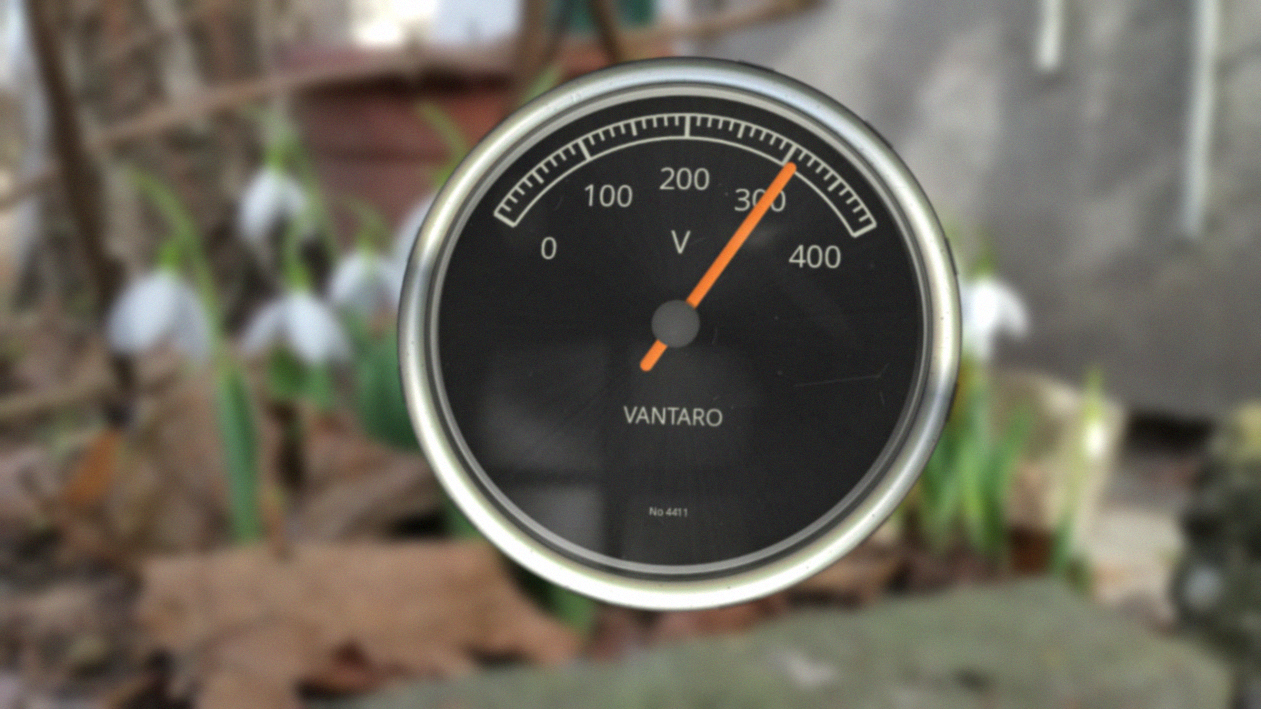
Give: **310** V
